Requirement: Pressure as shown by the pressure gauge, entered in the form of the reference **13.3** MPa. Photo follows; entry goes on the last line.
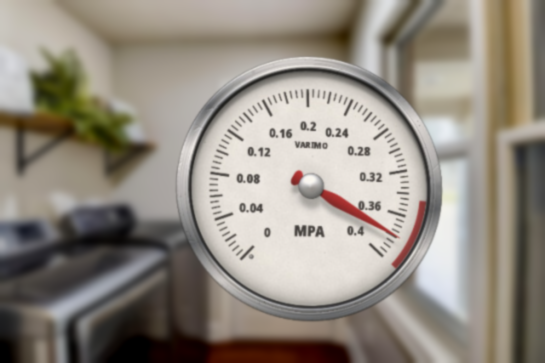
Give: **0.38** MPa
